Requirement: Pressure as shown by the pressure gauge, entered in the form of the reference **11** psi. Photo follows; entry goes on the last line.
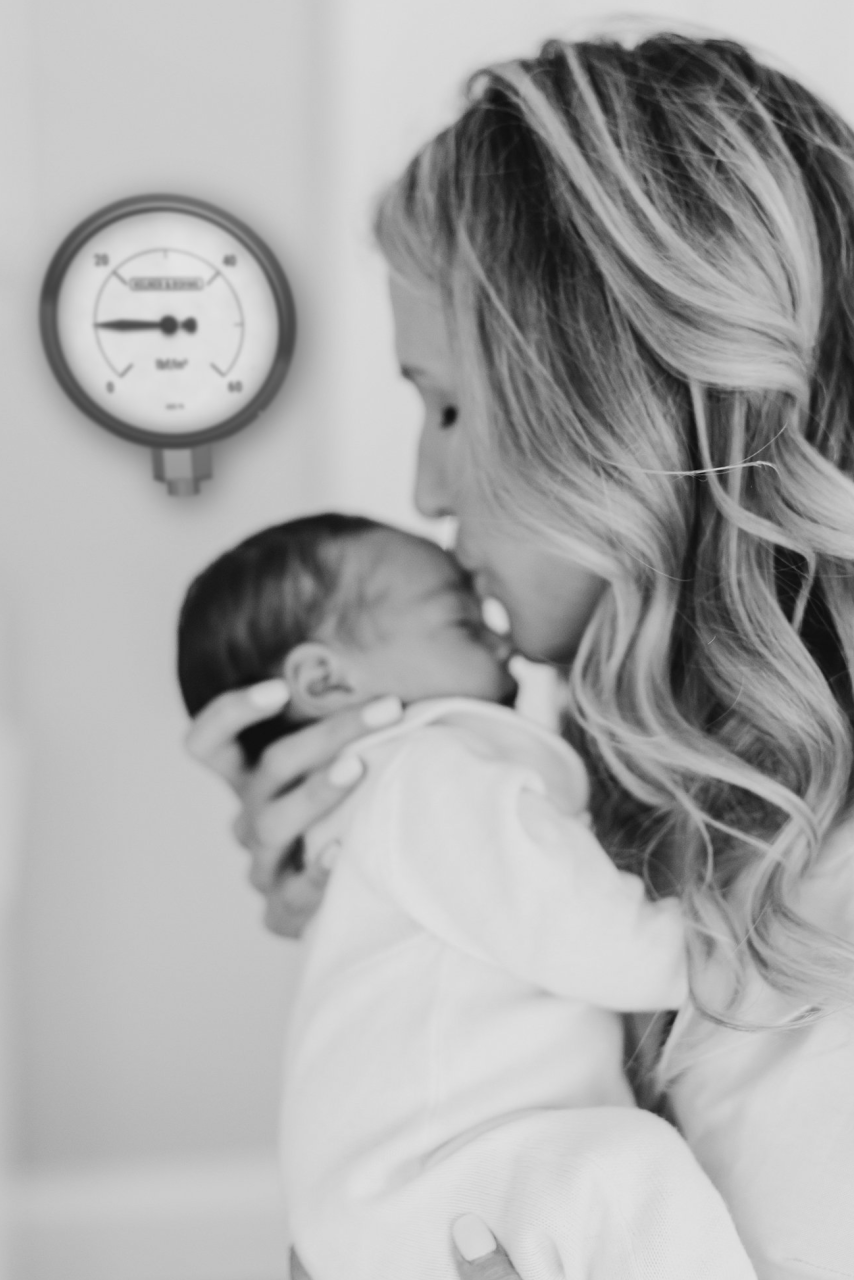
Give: **10** psi
